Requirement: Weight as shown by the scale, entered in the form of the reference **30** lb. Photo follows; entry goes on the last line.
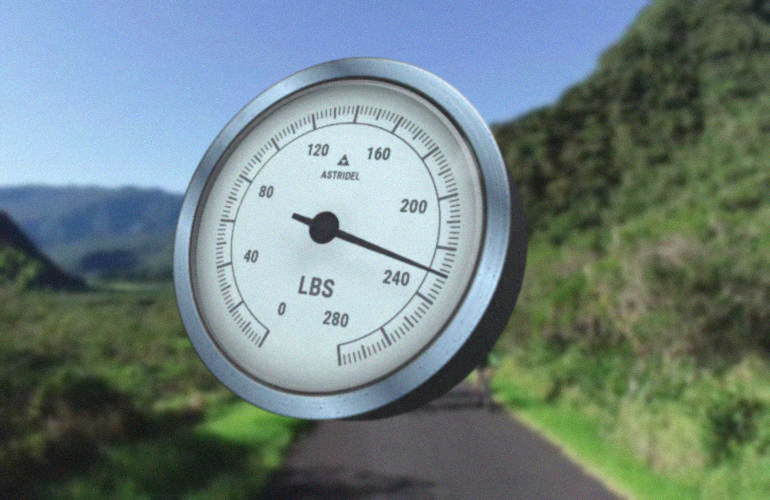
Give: **230** lb
